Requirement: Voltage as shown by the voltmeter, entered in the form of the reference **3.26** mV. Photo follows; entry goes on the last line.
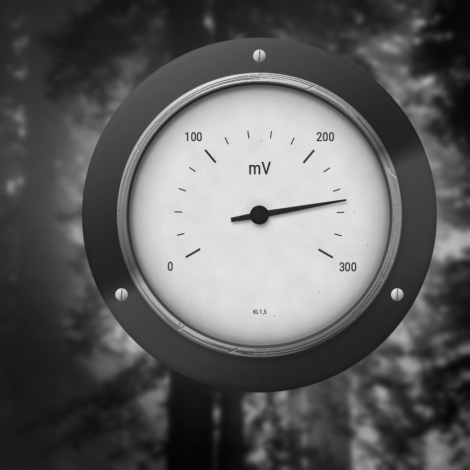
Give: **250** mV
